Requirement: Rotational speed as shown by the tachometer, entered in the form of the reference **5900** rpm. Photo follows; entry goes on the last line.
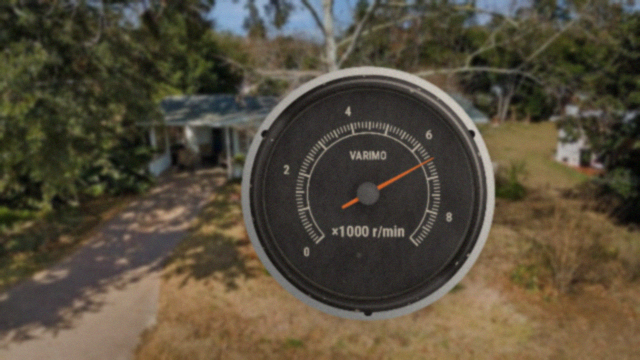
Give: **6500** rpm
